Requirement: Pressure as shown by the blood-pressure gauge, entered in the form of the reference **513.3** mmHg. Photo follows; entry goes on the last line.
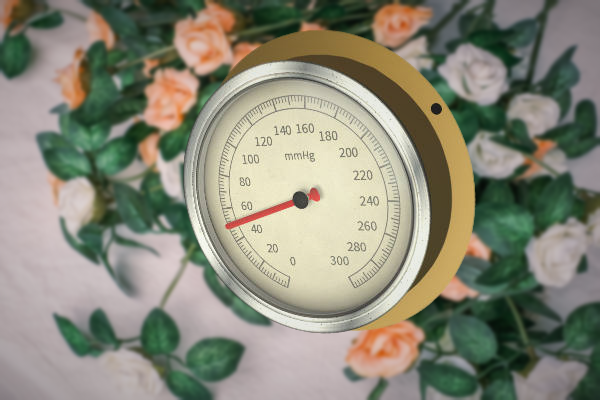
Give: **50** mmHg
